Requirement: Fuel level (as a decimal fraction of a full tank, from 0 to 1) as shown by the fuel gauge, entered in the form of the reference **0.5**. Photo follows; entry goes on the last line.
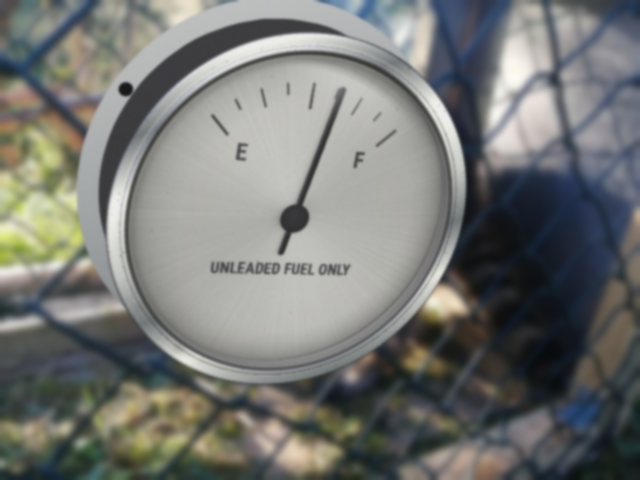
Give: **0.625**
